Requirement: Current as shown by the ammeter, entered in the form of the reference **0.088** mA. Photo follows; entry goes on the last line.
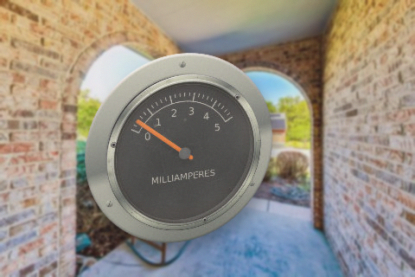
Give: **0.4** mA
